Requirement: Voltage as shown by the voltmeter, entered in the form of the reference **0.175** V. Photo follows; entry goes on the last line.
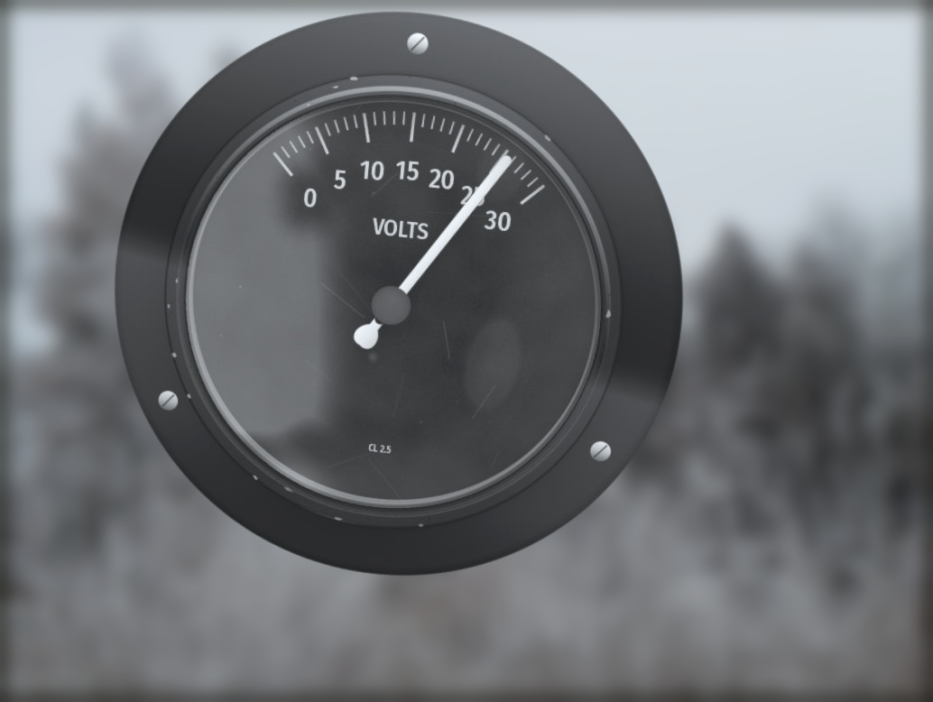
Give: **25.5** V
